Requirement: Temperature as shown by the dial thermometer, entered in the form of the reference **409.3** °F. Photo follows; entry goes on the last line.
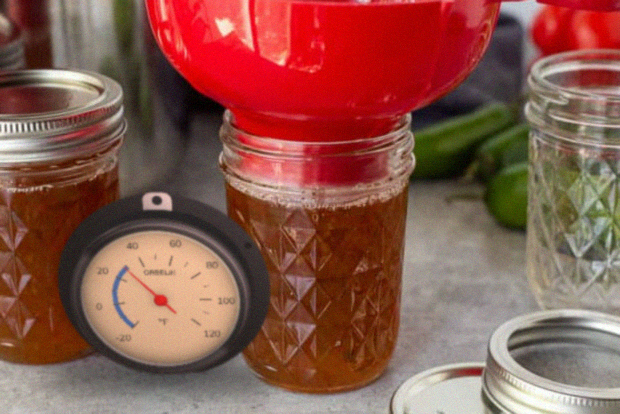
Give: **30** °F
